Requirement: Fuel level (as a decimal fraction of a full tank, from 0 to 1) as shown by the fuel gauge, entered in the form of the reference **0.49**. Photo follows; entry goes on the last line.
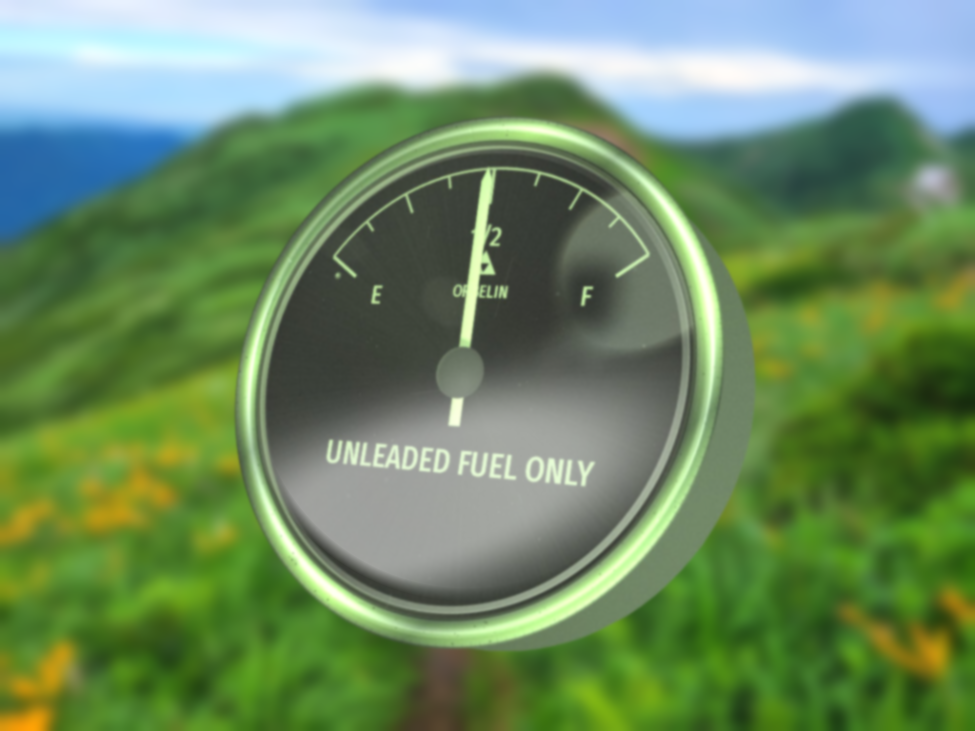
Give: **0.5**
